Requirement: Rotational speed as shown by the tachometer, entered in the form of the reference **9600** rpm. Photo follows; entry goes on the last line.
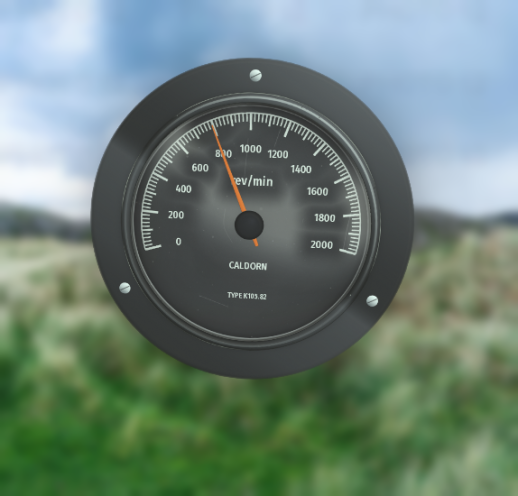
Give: **800** rpm
